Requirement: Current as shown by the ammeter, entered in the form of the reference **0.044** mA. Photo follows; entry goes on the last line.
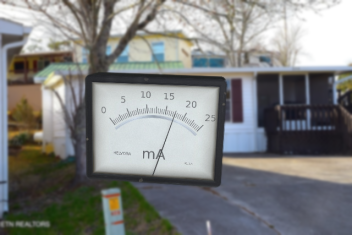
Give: **17.5** mA
